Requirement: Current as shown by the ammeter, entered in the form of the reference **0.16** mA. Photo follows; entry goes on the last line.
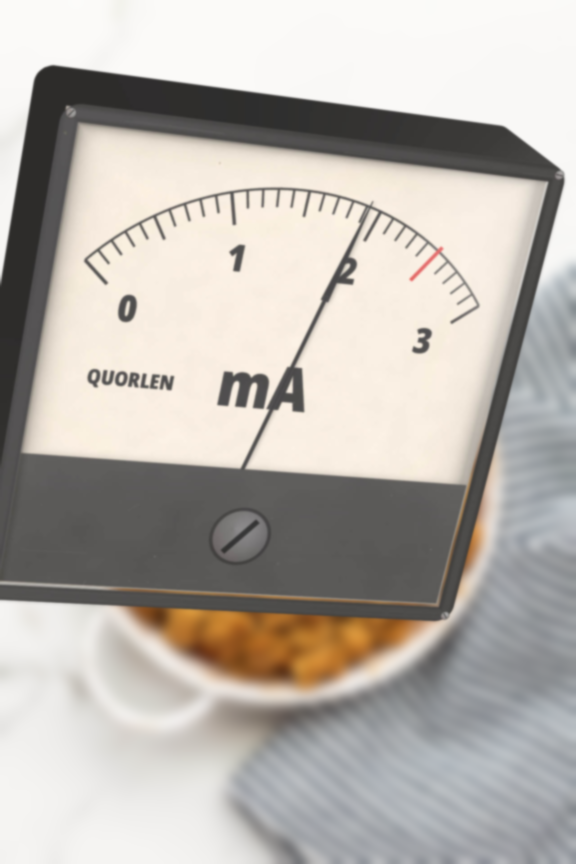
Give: **1.9** mA
